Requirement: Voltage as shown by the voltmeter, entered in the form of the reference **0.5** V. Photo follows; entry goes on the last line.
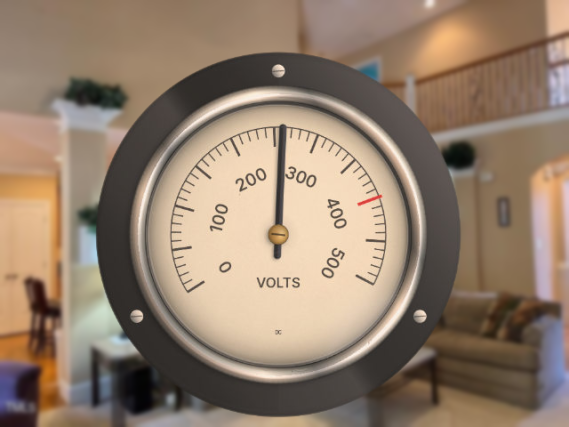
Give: **260** V
